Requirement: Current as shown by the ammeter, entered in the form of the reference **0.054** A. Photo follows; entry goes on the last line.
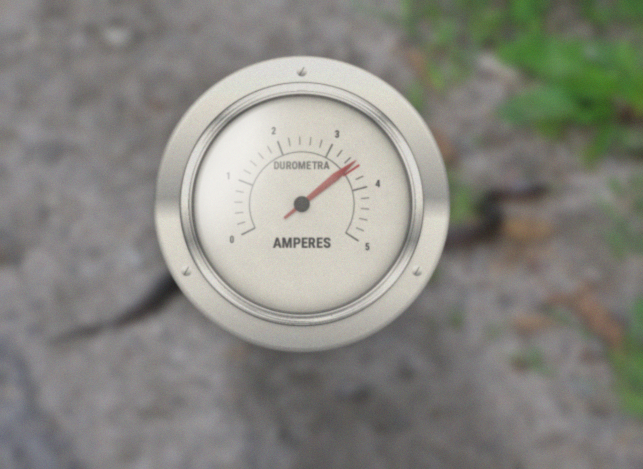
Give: **3.5** A
